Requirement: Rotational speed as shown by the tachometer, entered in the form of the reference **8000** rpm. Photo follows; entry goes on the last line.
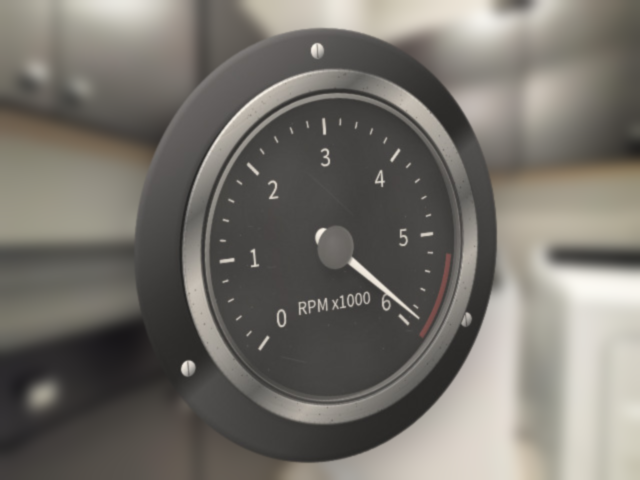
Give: **5900** rpm
